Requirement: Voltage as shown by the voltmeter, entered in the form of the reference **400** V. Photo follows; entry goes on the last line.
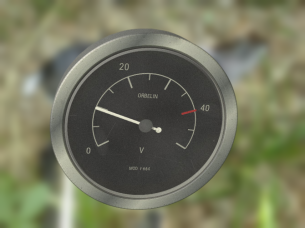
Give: **10** V
